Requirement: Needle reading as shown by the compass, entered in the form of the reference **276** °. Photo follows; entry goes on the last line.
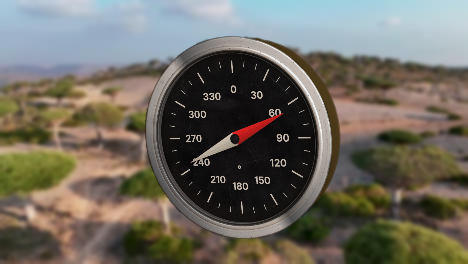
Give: **65** °
